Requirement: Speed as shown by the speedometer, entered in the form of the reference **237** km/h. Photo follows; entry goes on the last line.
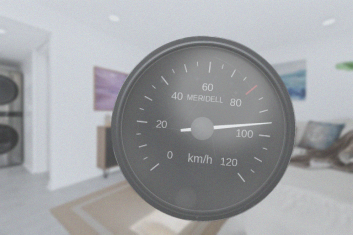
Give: **95** km/h
